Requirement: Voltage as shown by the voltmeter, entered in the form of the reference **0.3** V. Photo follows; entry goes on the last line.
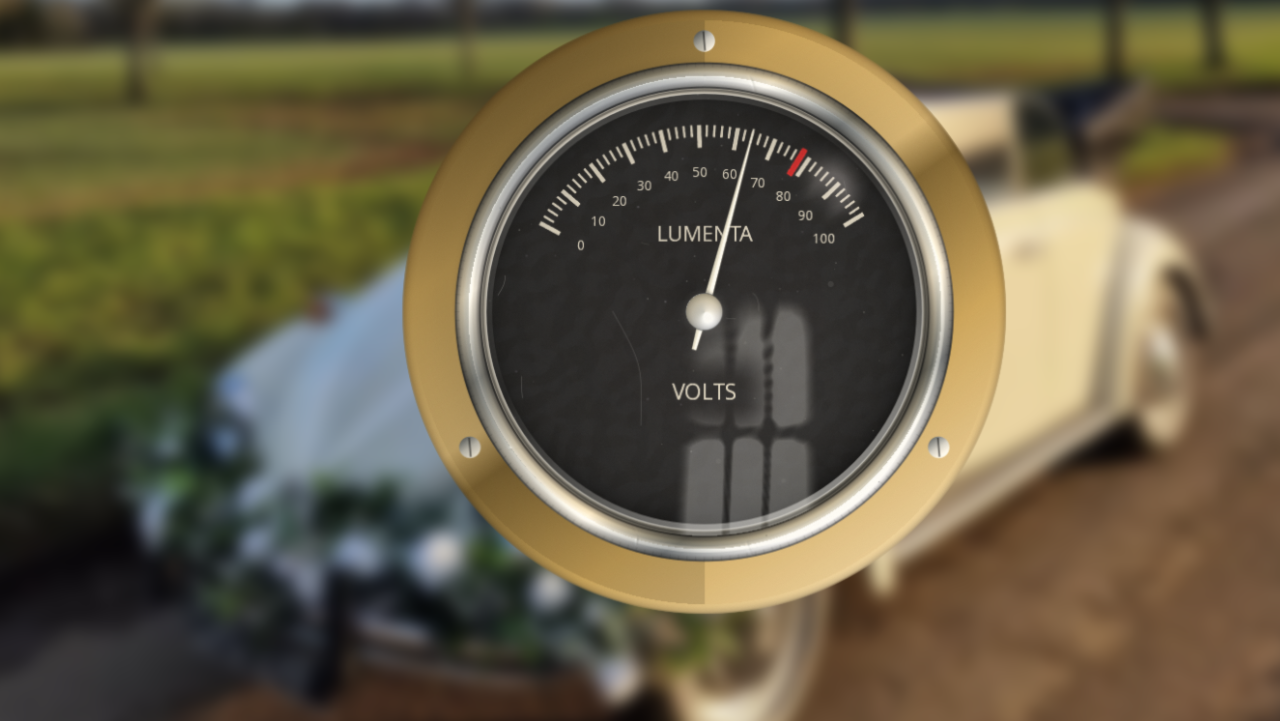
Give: **64** V
